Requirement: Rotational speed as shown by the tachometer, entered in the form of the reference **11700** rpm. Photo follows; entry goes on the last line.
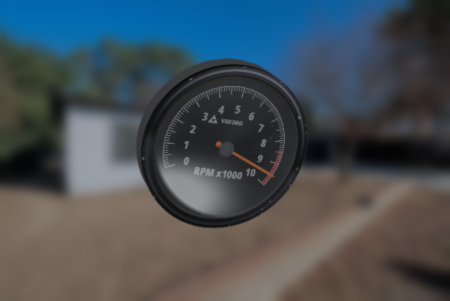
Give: **9500** rpm
